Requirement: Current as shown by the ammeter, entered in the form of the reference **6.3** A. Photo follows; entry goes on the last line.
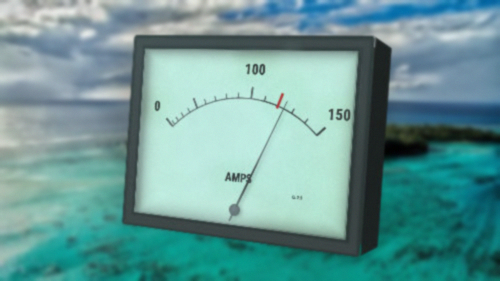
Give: **125** A
